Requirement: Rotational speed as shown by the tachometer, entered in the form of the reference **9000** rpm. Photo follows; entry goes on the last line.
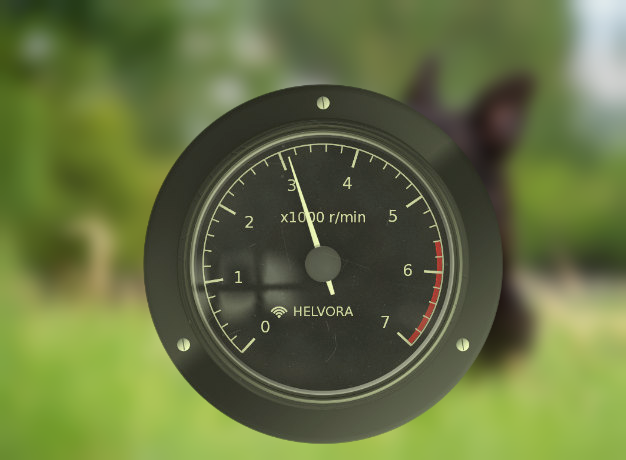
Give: **3100** rpm
